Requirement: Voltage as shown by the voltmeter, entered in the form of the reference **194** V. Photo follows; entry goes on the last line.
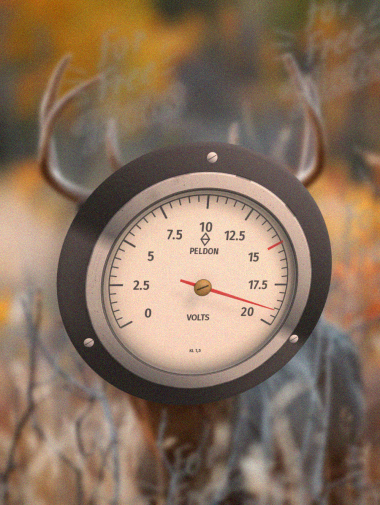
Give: **19** V
